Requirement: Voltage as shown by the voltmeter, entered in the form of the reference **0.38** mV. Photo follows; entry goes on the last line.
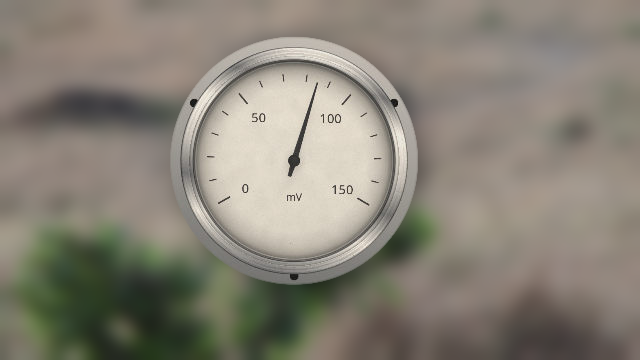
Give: **85** mV
